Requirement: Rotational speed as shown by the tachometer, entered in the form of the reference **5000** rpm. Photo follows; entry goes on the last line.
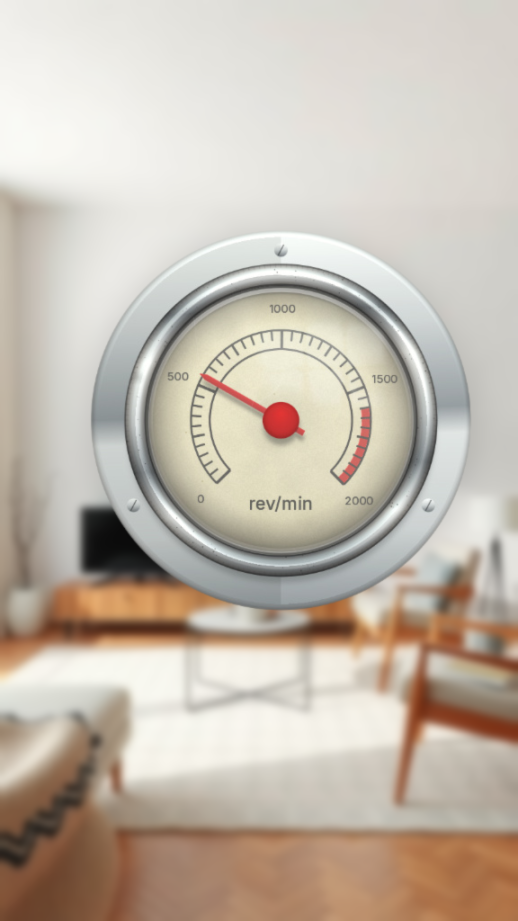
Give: **550** rpm
